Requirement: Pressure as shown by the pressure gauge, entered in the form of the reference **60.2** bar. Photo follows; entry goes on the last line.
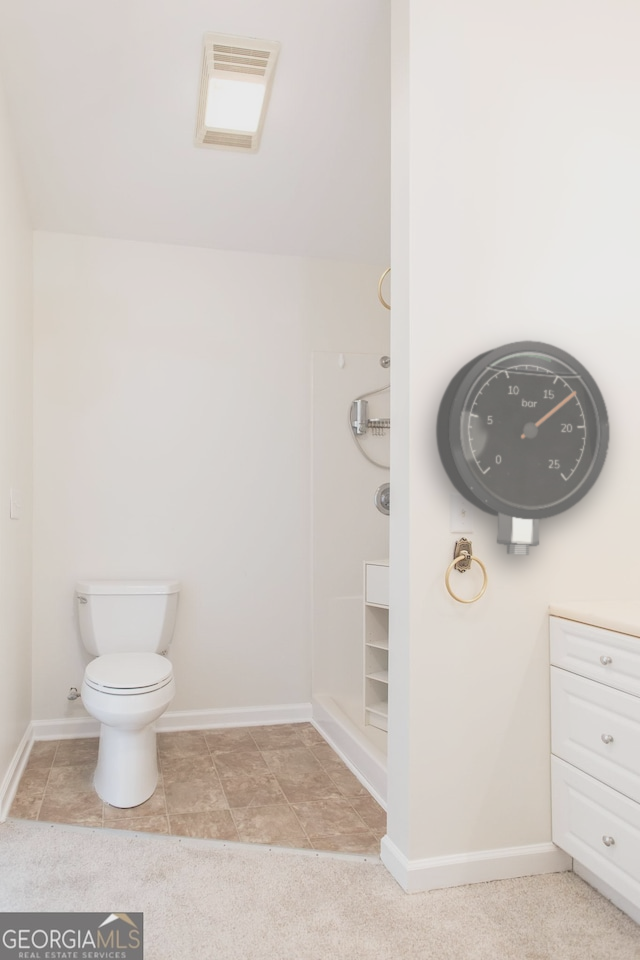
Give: **17** bar
